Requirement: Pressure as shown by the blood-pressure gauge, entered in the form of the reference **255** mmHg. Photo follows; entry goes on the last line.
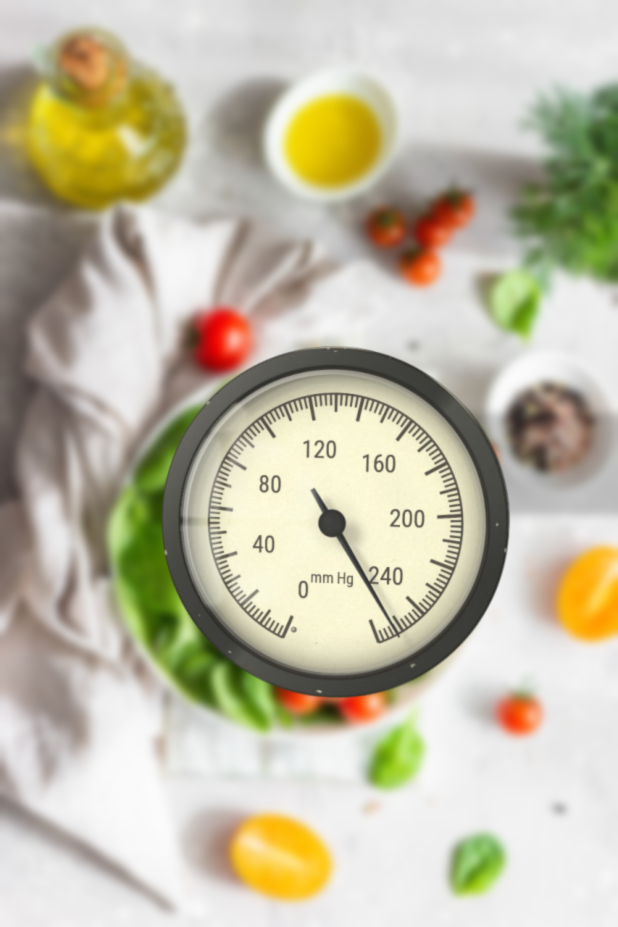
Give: **252** mmHg
